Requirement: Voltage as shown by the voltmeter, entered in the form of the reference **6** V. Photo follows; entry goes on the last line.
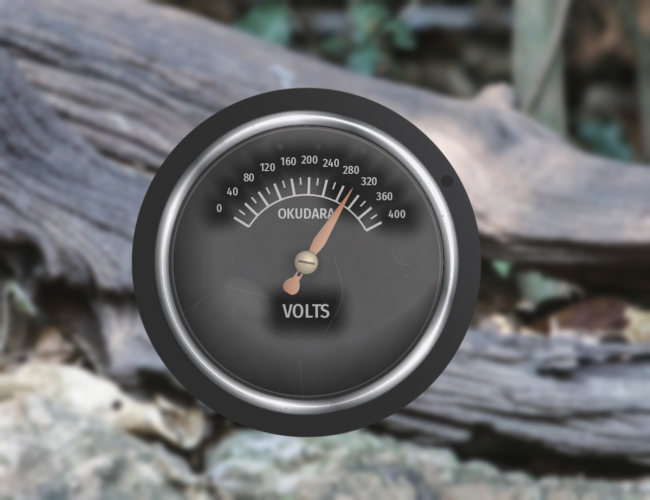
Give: **300** V
